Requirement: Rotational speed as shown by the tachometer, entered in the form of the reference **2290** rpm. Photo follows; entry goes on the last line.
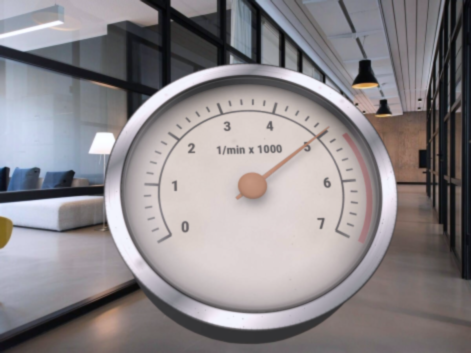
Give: **5000** rpm
